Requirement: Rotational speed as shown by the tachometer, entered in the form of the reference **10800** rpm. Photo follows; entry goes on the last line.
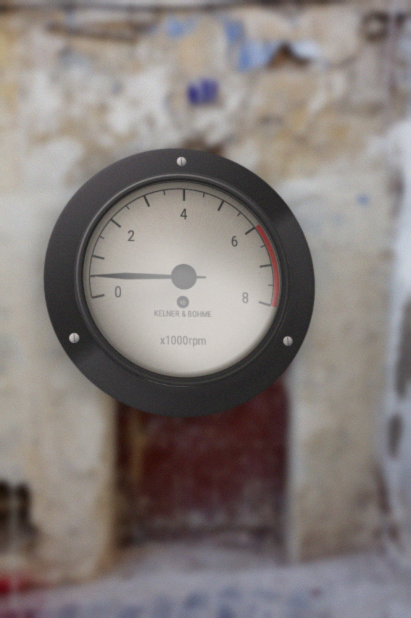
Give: **500** rpm
